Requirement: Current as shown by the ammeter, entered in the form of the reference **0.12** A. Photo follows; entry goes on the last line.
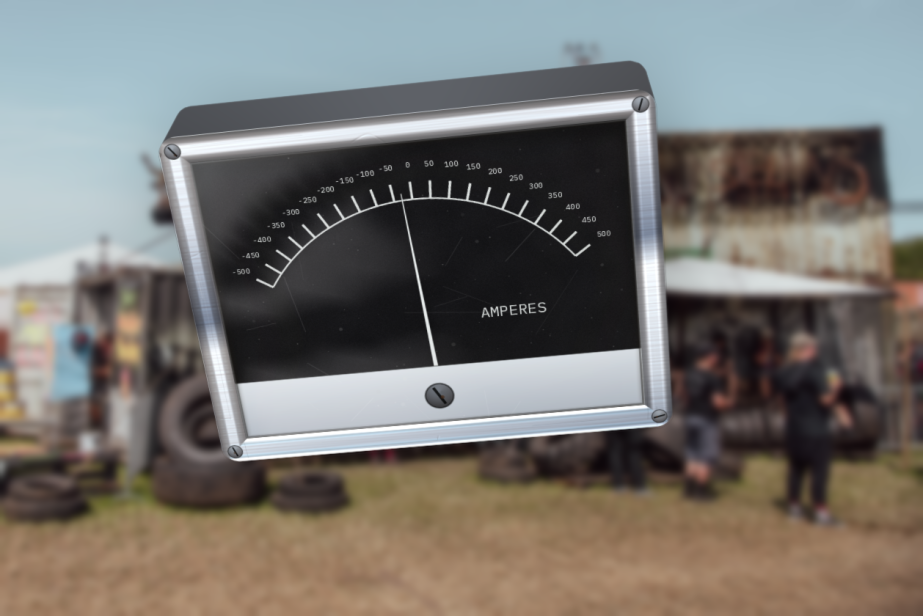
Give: **-25** A
